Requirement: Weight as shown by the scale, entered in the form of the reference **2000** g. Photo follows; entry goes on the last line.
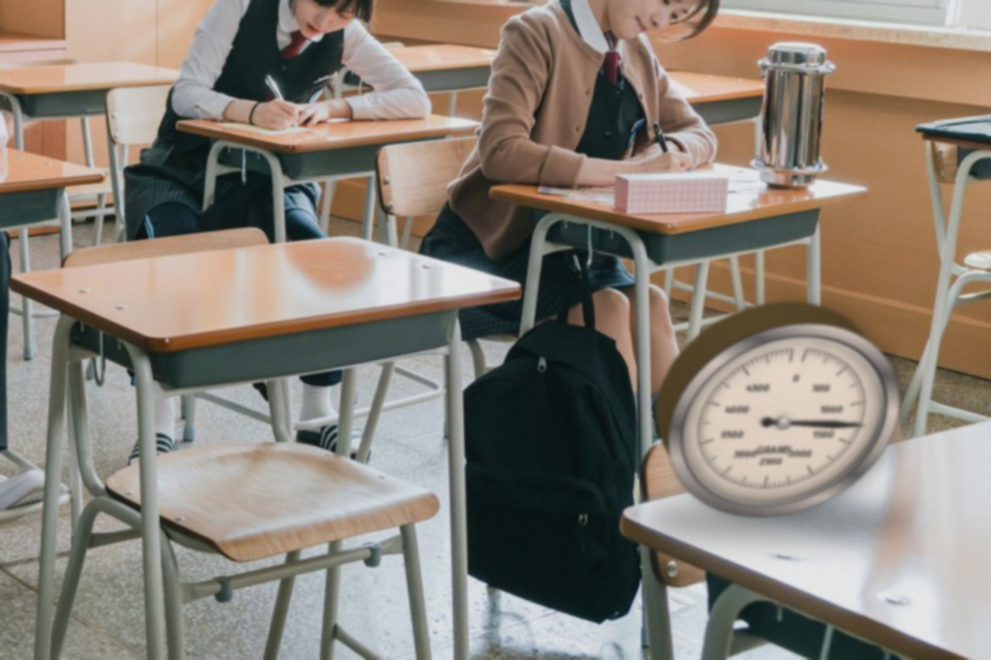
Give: **1250** g
